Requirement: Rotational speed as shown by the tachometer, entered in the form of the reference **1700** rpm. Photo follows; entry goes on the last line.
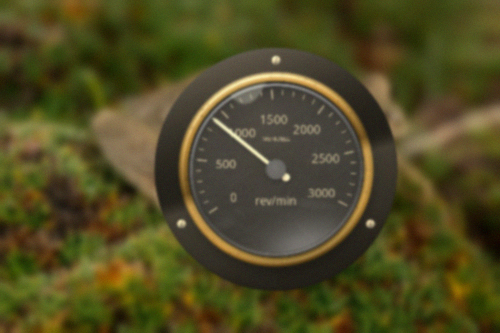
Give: **900** rpm
